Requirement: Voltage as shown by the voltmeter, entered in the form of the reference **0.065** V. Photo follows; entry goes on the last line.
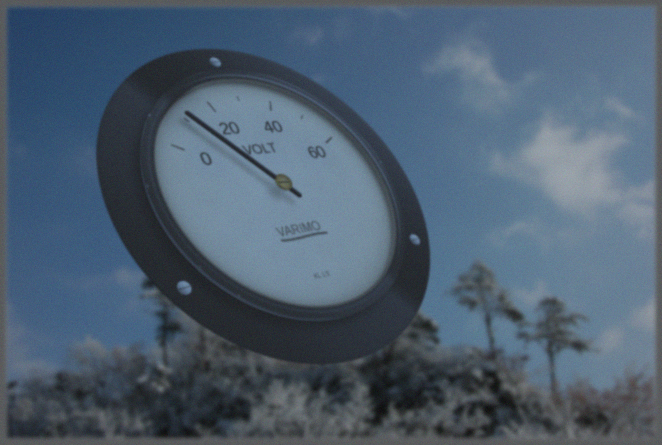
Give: **10** V
